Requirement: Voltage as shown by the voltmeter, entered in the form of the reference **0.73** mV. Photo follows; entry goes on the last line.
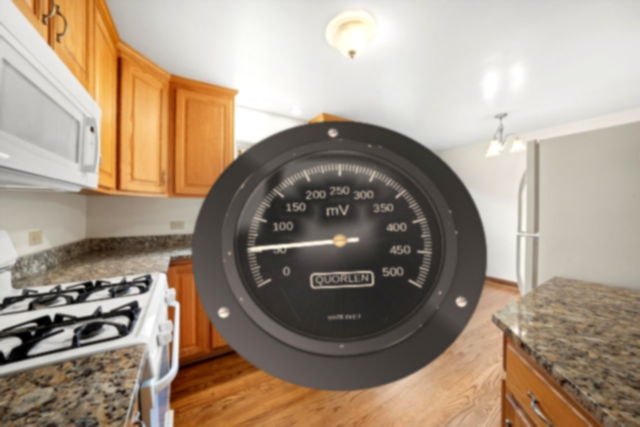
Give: **50** mV
